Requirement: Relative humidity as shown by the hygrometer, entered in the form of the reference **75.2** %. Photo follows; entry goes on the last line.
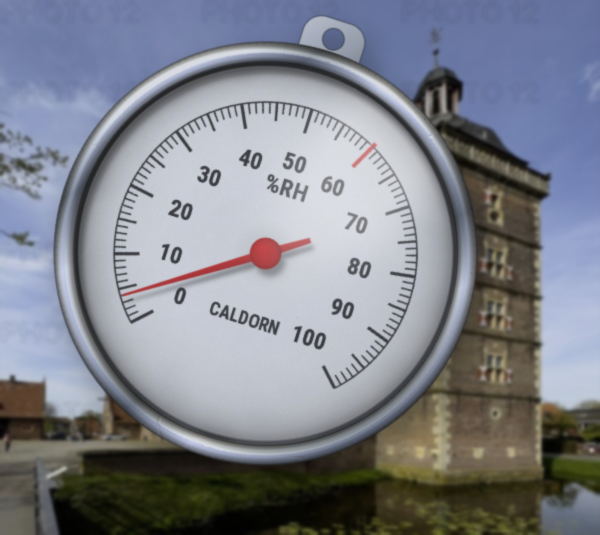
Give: **4** %
